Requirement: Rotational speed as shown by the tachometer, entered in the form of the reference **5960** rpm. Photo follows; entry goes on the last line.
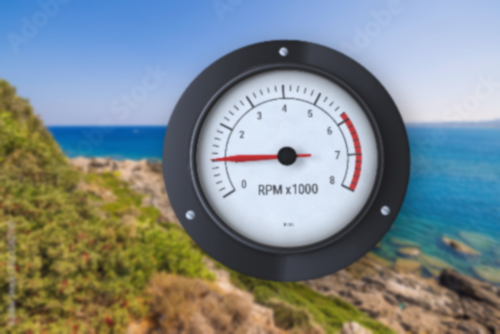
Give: **1000** rpm
